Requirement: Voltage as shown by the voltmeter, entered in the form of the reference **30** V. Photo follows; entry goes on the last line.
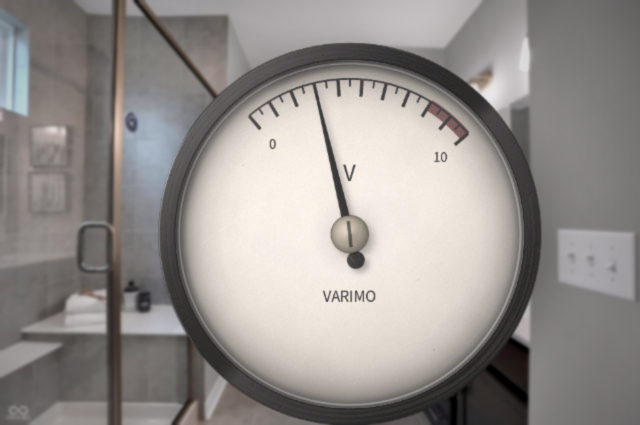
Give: **3** V
